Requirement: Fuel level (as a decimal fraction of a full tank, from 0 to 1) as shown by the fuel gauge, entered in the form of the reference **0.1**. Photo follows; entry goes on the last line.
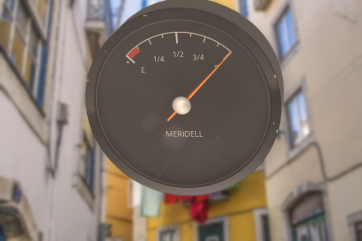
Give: **1**
